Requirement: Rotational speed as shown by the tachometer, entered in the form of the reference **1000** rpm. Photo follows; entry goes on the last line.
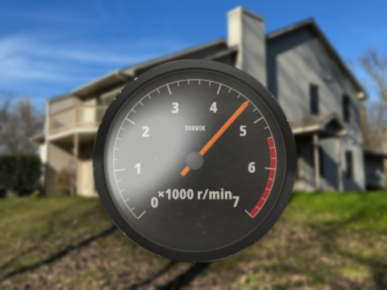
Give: **4600** rpm
